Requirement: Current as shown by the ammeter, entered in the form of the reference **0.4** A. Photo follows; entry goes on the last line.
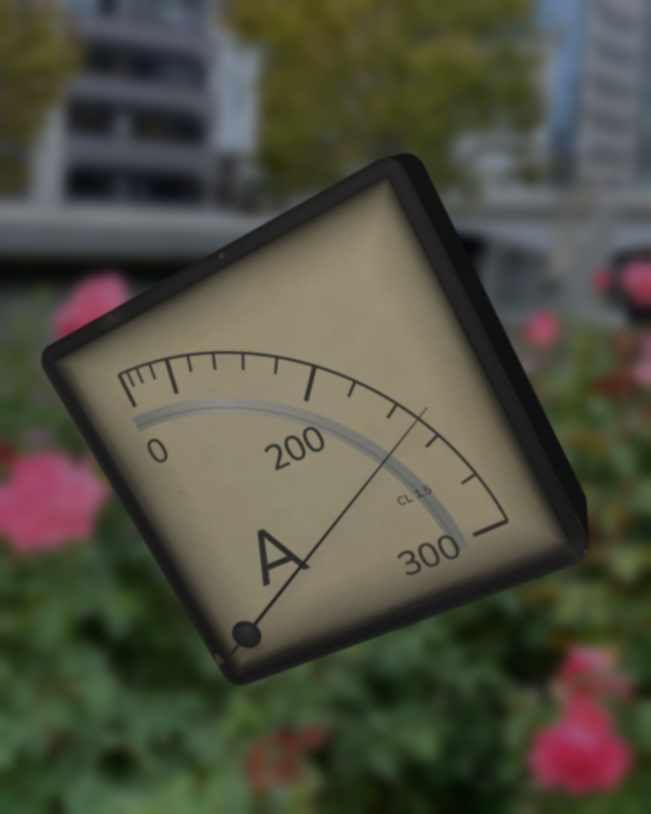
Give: **250** A
